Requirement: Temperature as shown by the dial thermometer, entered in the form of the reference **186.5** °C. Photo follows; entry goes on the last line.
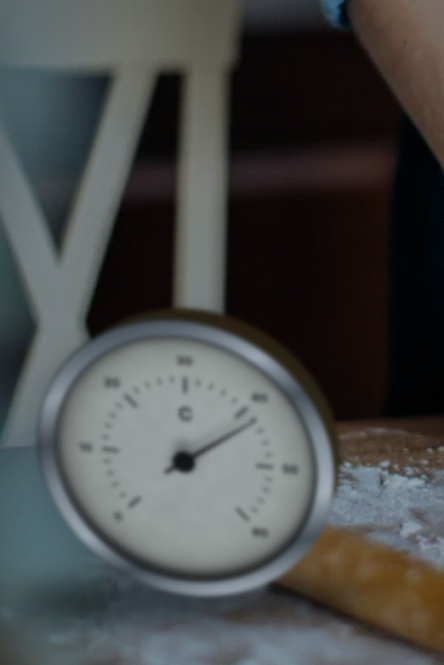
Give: **42** °C
